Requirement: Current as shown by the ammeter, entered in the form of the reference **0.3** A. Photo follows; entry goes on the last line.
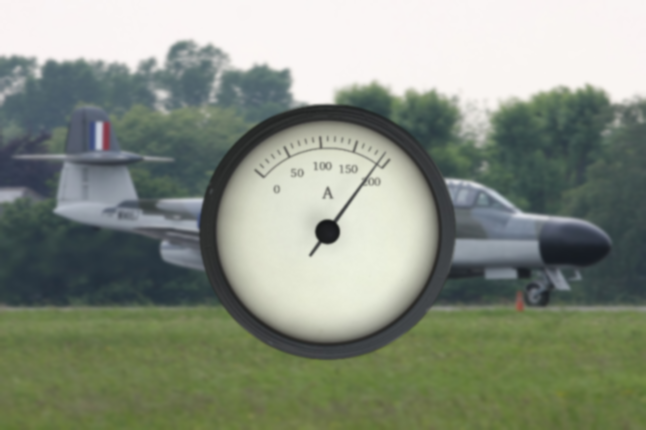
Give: **190** A
